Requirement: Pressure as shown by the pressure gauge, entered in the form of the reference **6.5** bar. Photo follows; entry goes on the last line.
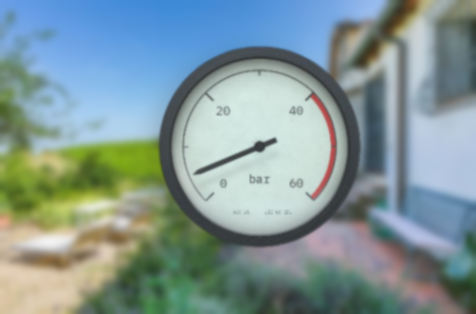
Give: **5** bar
